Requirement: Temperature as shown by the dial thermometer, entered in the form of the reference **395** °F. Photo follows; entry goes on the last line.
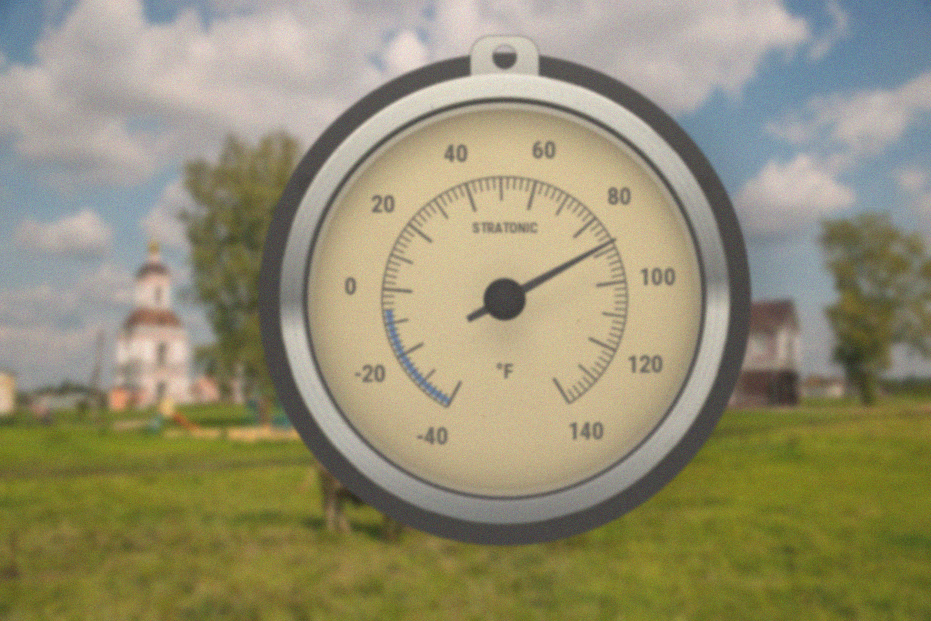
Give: **88** °F
